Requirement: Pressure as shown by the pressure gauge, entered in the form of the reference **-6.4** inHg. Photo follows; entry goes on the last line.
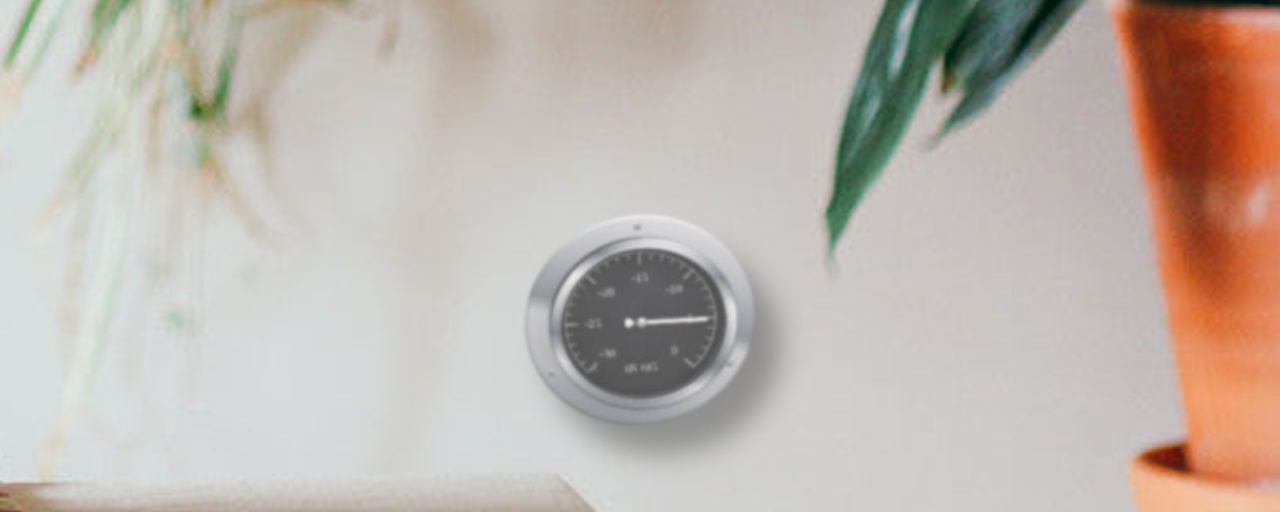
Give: **-5** inHg
